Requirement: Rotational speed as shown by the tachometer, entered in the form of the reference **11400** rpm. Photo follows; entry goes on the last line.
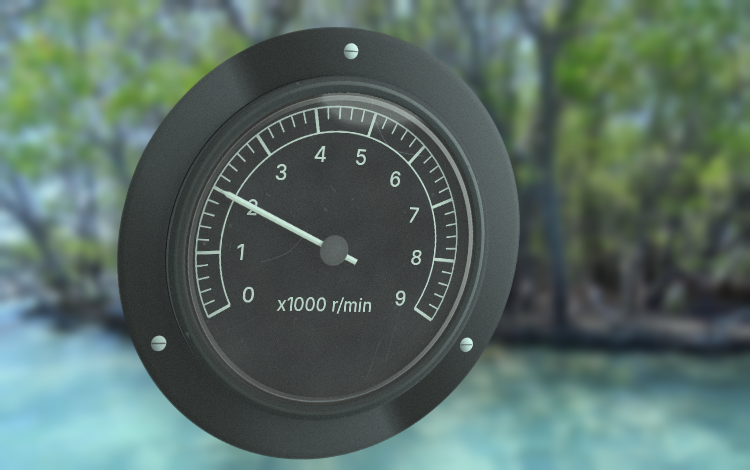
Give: **2000** rpm
